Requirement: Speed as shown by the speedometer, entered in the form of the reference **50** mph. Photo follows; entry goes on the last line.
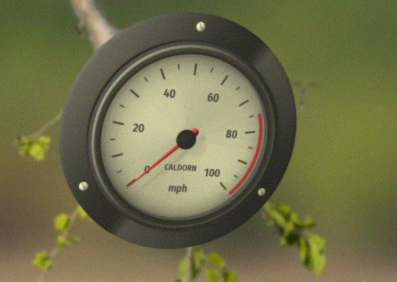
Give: **0** mph
